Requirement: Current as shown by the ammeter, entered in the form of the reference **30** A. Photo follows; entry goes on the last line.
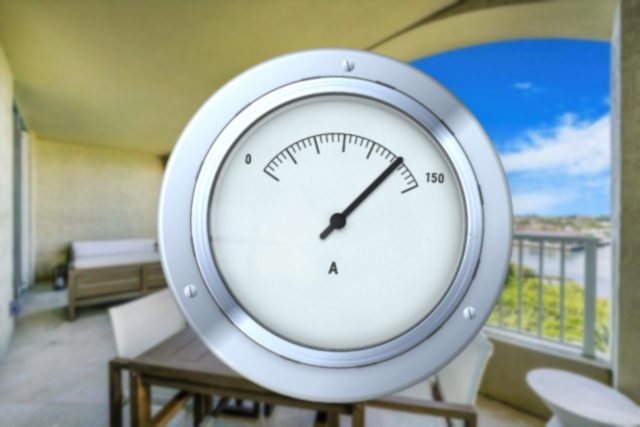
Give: **125** A
